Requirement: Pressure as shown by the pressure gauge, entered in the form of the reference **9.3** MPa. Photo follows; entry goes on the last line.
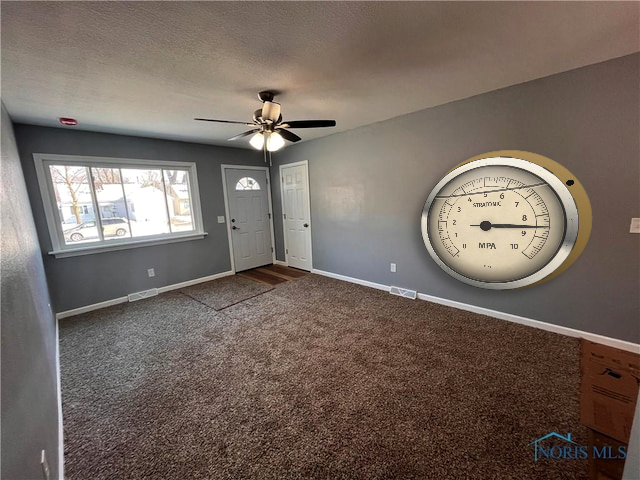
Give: **8.5** MPa
